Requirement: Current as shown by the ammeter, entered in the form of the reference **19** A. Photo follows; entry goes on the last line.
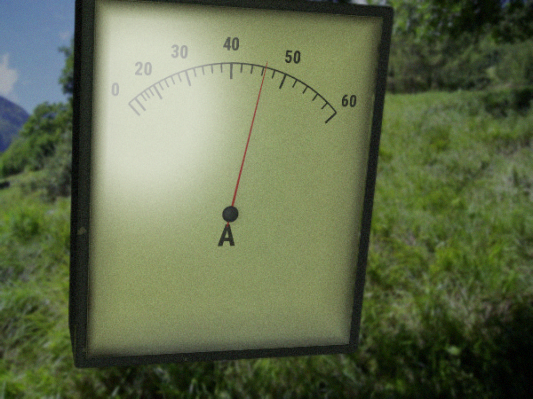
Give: **46** A
